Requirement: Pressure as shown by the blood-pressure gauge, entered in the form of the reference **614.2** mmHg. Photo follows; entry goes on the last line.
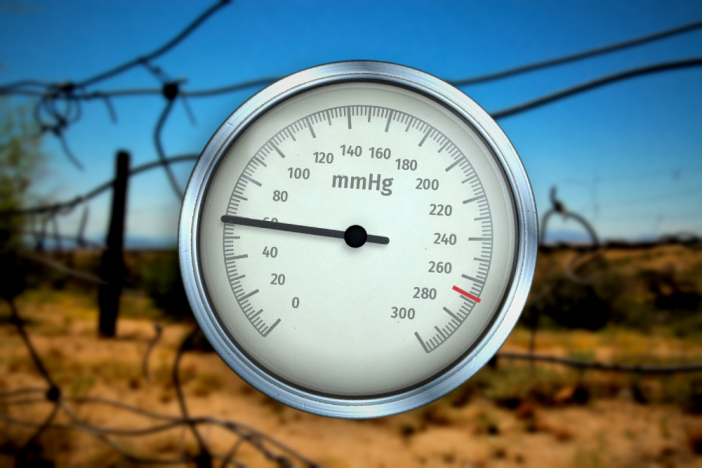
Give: **58** mmHg
